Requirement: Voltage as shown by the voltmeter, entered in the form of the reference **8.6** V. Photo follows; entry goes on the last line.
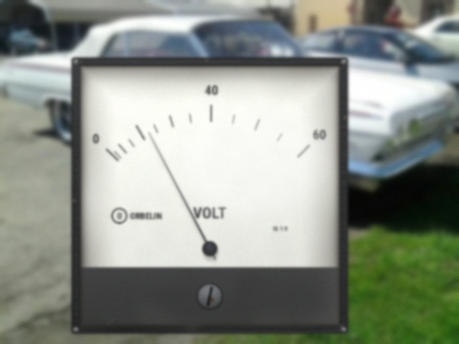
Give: **22.5** V
